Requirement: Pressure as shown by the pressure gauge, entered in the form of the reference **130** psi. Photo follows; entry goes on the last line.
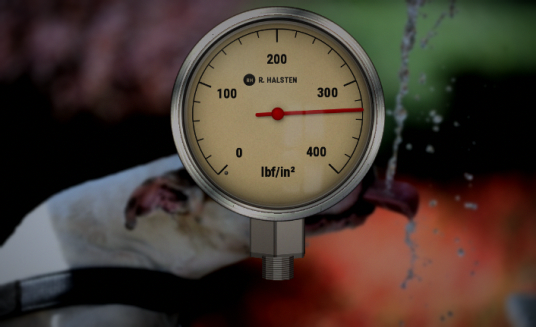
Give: **330** psi
